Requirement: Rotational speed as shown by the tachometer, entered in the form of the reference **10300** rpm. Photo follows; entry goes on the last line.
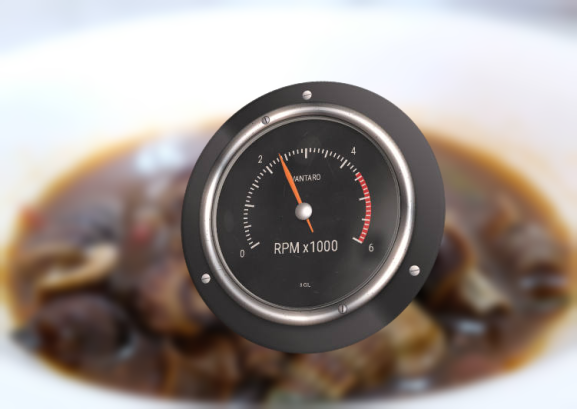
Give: **2400** rpm
